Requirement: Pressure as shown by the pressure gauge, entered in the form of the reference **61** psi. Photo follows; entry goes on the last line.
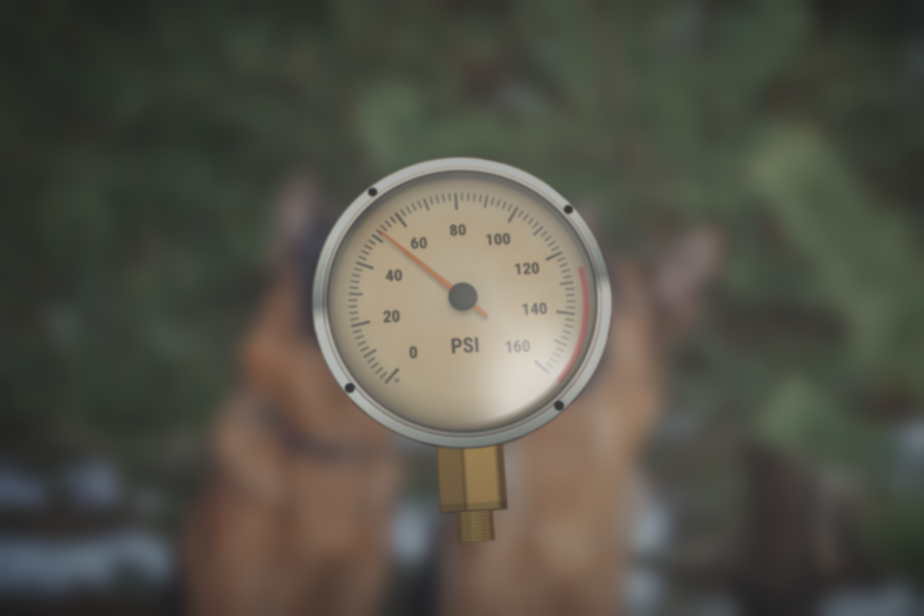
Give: **52** psi
